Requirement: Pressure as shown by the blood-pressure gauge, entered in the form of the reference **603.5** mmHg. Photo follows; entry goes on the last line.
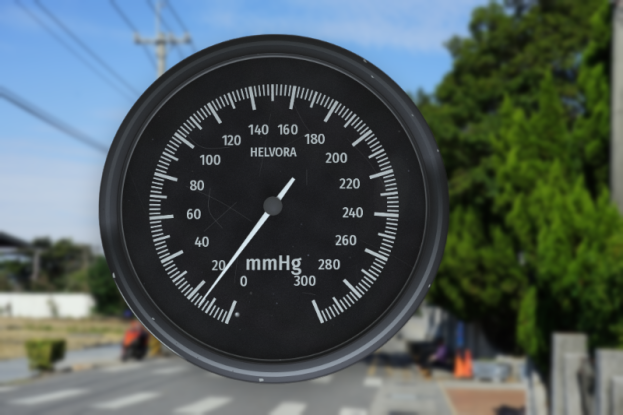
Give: **14** mmHg
